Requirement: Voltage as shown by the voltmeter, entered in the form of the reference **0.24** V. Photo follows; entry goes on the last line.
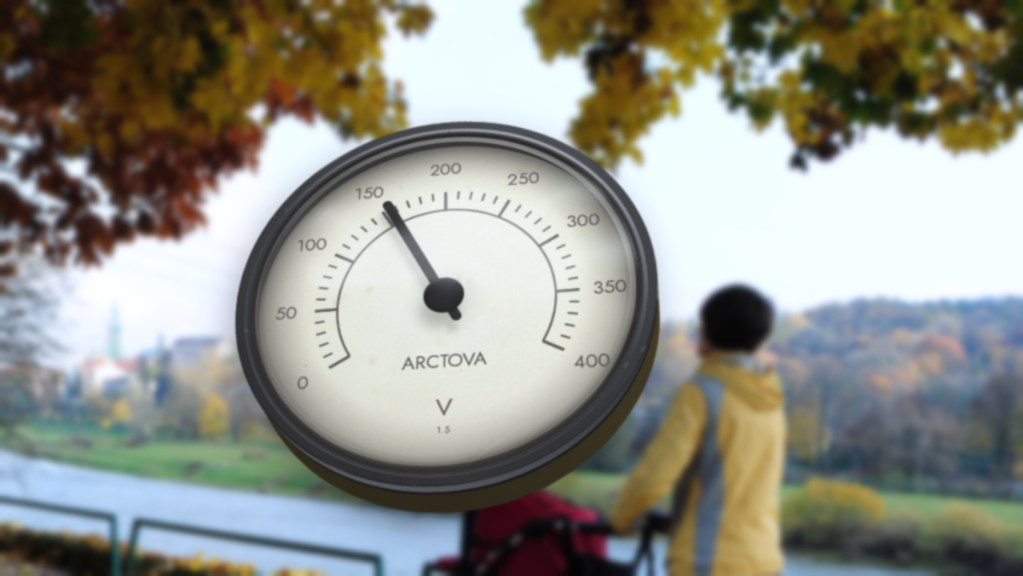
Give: **155** V
